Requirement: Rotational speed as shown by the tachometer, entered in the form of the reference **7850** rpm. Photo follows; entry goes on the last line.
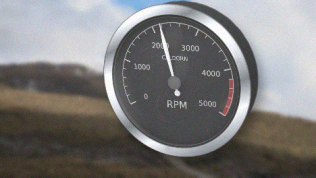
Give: **2200** rpm
